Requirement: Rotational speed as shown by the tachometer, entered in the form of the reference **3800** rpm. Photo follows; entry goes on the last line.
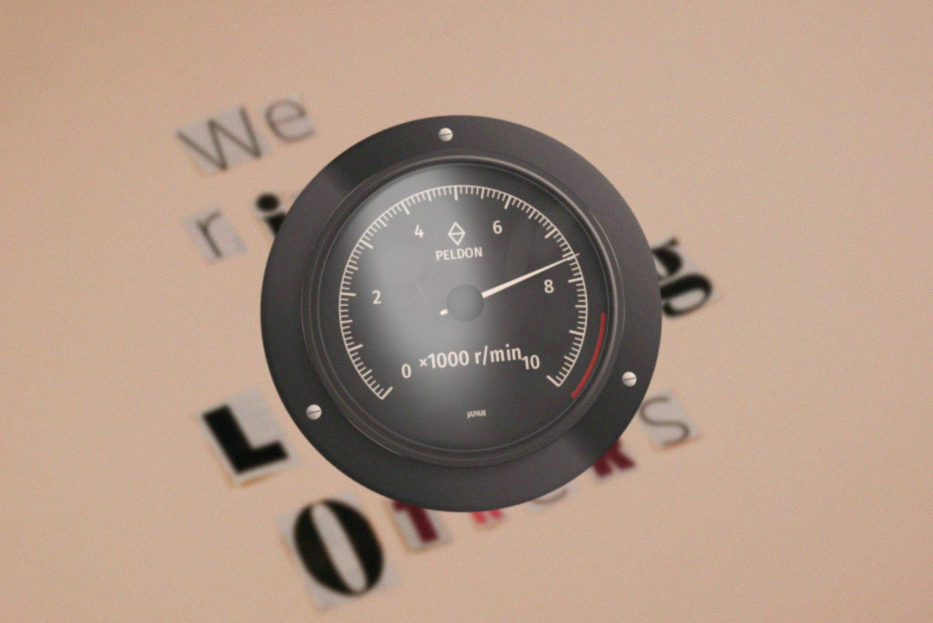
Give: **7600** rpm
